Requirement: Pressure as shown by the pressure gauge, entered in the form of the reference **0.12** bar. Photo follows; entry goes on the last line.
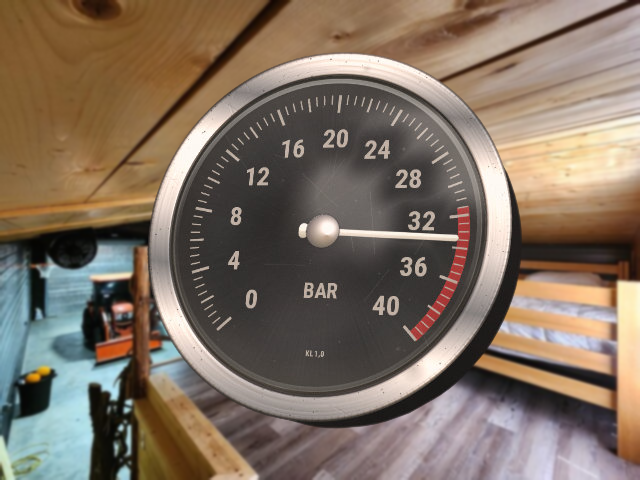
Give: **33.5** bar
